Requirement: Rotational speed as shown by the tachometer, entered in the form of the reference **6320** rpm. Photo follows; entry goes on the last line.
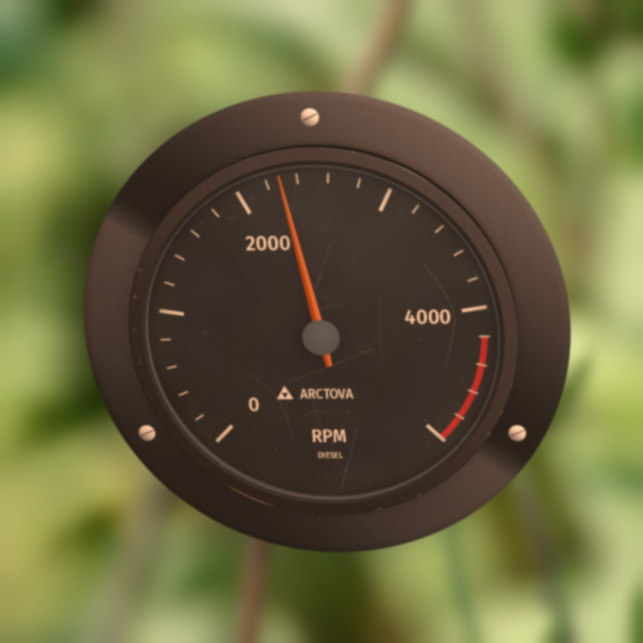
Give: **2300** rpm
